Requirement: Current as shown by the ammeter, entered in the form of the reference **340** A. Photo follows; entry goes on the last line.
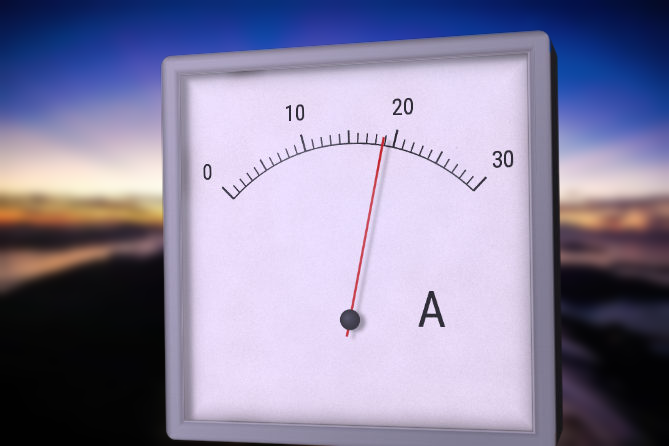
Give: **19** A
